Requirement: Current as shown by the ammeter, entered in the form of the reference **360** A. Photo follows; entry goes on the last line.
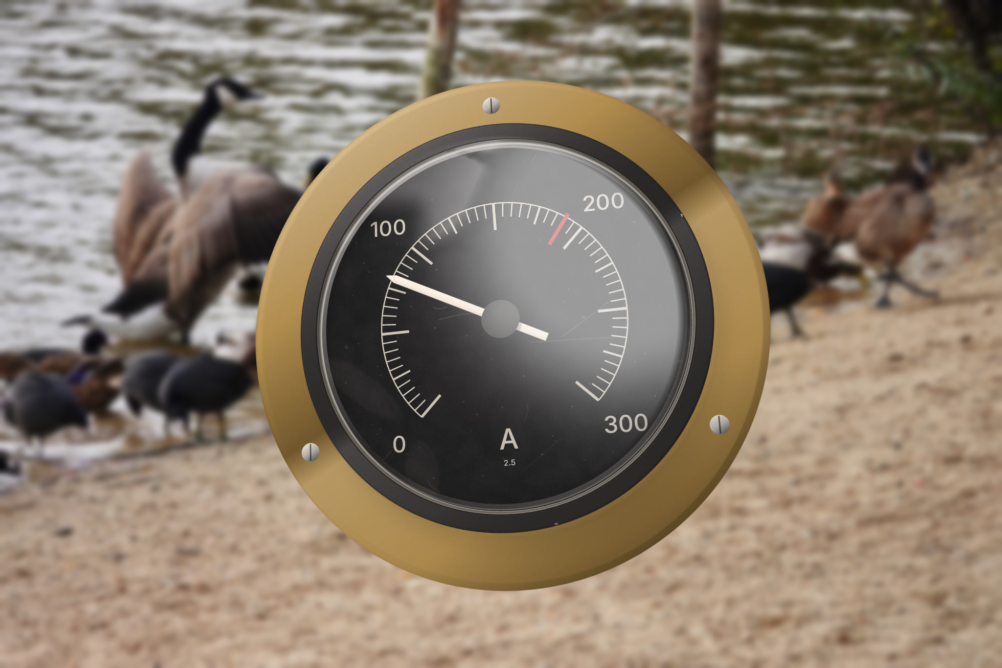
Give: **80** A
